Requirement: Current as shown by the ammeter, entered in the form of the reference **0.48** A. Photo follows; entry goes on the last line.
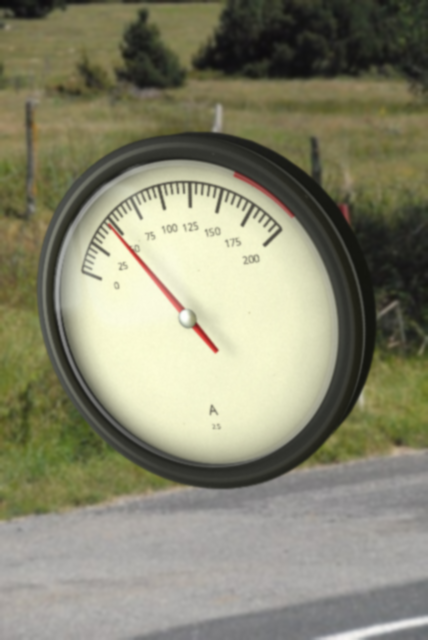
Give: **50** A
